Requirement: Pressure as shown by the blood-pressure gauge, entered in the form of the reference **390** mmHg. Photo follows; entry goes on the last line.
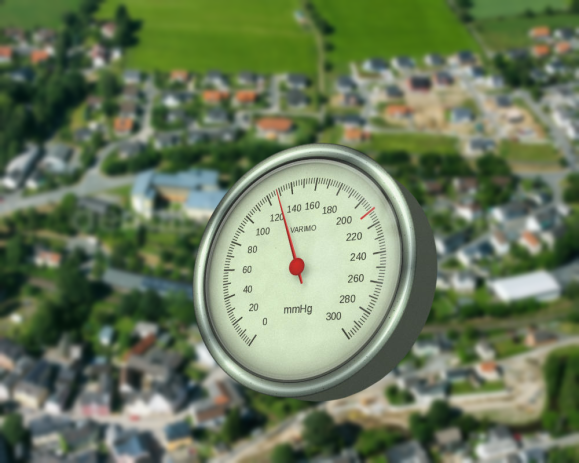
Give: **130** mmHg
